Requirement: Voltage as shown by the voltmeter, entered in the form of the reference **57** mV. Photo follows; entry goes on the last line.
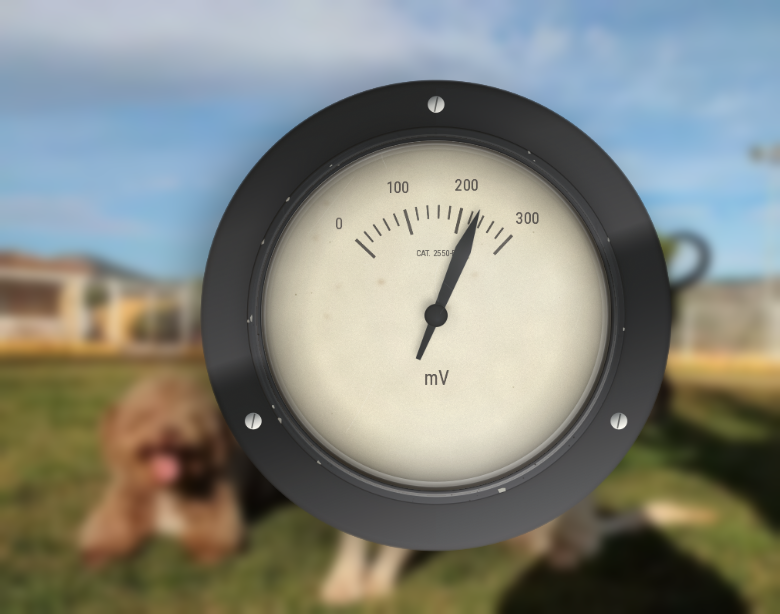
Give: **230** mV
